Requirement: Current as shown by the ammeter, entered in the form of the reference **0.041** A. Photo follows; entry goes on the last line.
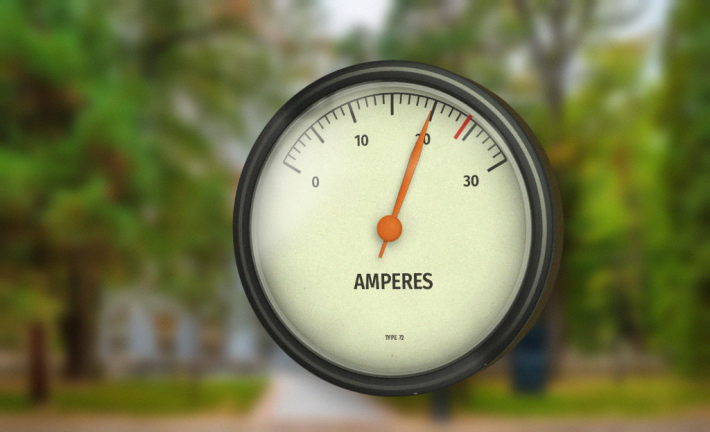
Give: **20** A
